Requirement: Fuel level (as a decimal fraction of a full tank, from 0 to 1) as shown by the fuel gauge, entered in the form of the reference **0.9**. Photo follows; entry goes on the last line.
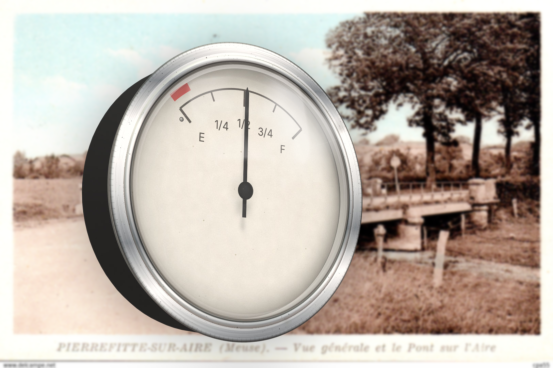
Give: **0.5**
